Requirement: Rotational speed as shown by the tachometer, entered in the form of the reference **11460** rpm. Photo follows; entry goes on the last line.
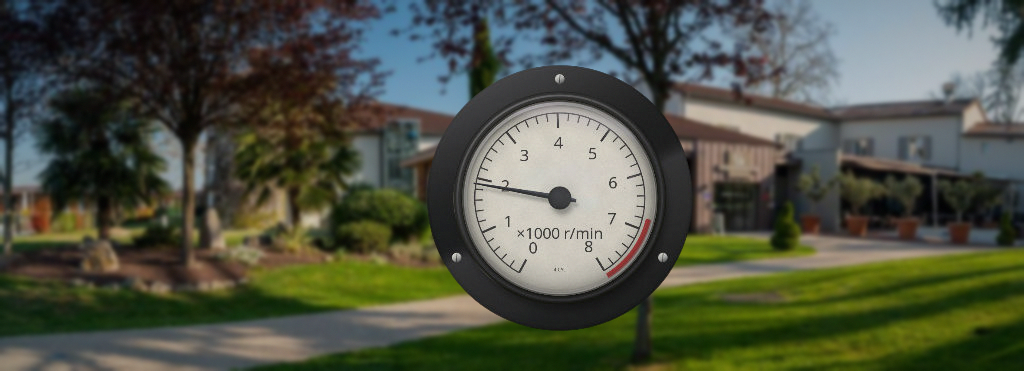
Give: **1900** rpm
